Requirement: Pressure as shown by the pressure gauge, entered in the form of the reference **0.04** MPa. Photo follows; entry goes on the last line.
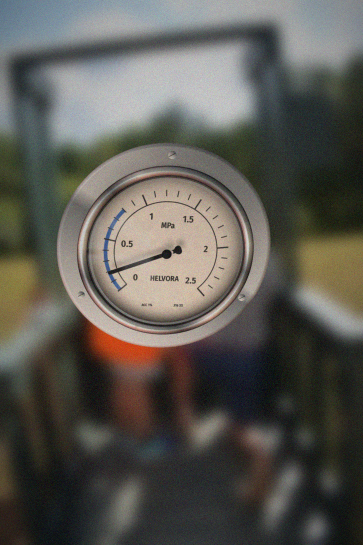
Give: **0.2** MPa
